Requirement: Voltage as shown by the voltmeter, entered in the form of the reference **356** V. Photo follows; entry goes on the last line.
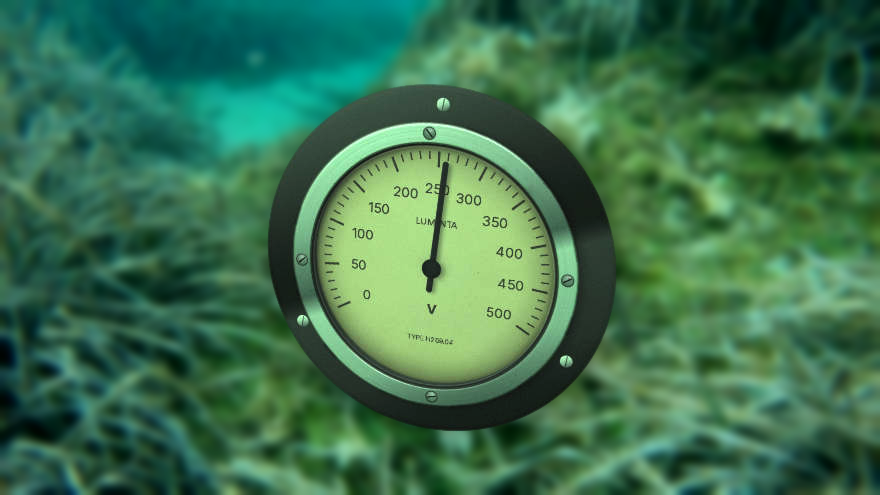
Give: **260** V
